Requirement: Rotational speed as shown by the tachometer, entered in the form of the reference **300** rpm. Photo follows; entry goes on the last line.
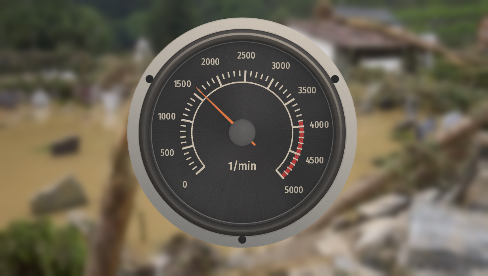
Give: **1600** rpm
